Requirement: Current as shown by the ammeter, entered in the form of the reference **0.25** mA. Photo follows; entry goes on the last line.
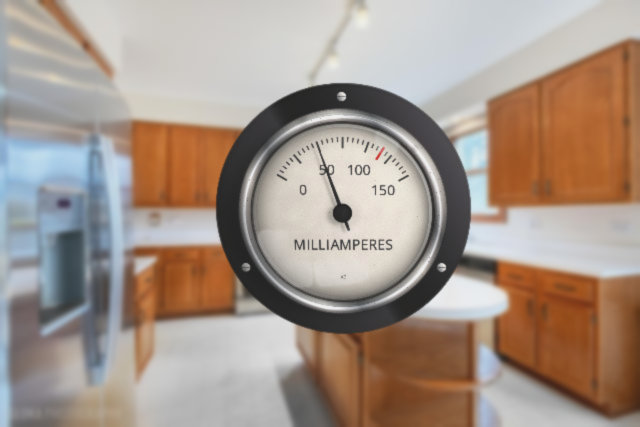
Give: **50** mA
